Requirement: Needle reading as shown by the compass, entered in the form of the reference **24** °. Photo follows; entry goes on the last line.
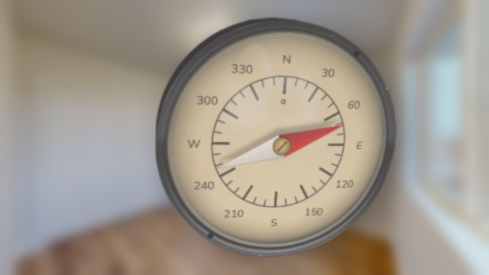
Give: **70** °
